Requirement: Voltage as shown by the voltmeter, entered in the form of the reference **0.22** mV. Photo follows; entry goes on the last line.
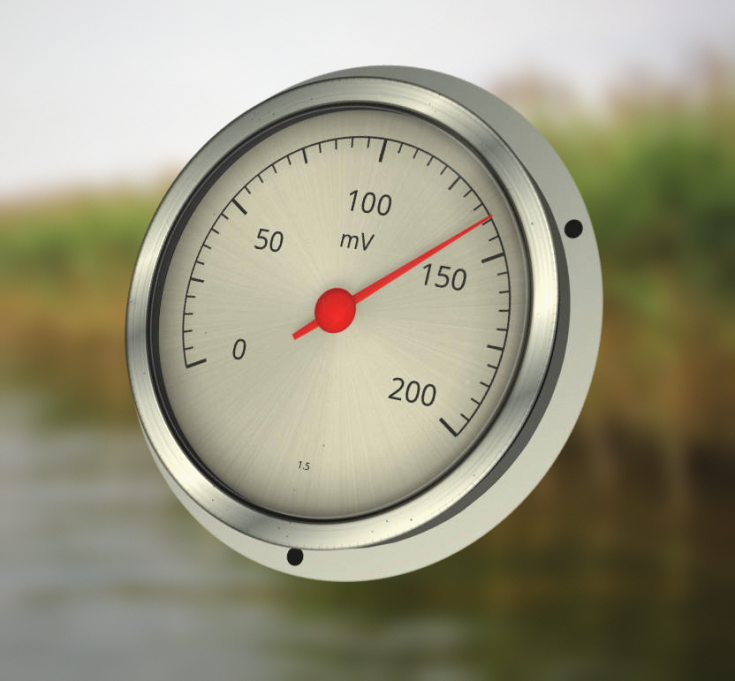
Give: **140** mV
